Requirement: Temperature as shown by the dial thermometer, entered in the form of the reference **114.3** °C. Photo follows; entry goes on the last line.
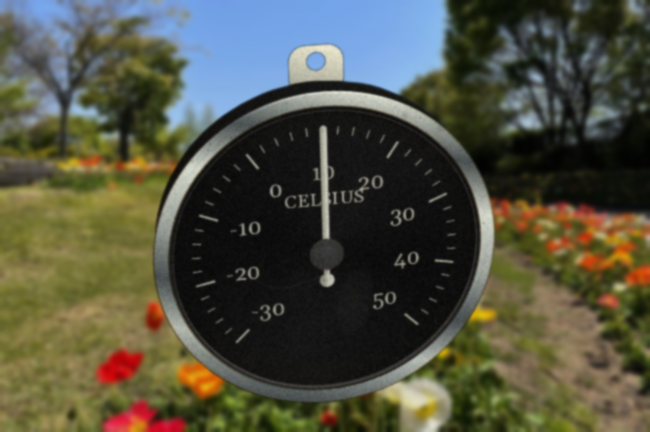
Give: **10** °C
